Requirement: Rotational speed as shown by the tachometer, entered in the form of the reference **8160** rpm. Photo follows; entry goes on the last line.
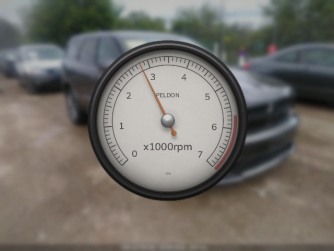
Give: **2800** rpm
